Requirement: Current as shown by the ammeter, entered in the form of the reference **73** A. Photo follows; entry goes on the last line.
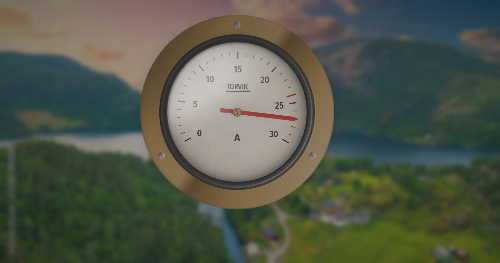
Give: **27** A
